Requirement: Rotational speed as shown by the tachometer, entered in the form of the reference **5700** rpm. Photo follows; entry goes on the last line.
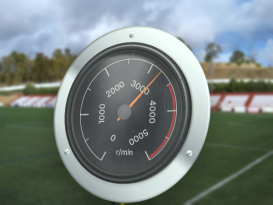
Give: **3250** rpm
